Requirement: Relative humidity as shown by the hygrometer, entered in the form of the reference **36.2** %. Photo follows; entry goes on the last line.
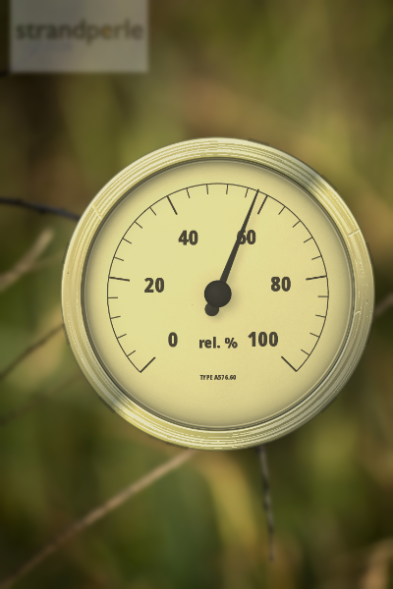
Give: **58** %
